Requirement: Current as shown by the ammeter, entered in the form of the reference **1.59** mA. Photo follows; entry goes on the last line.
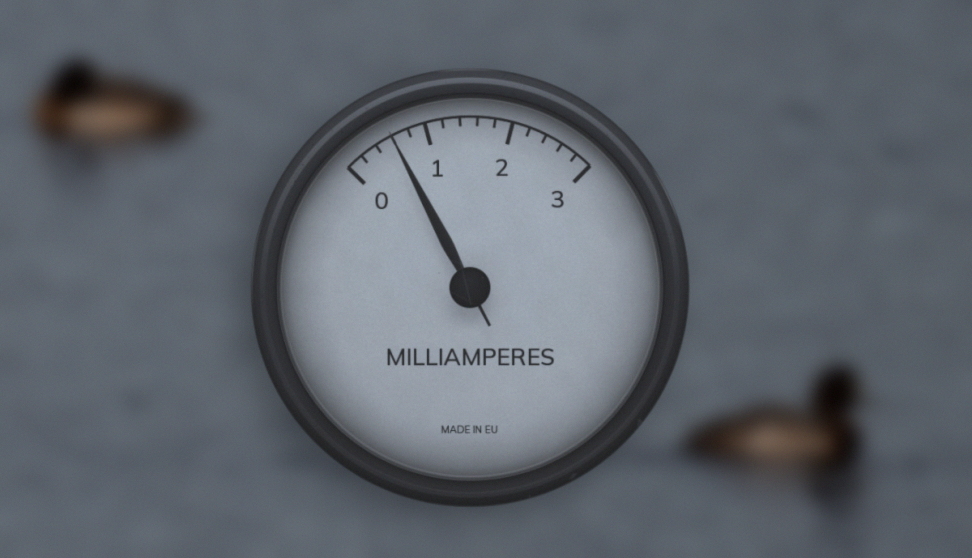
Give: **0.6** mA
